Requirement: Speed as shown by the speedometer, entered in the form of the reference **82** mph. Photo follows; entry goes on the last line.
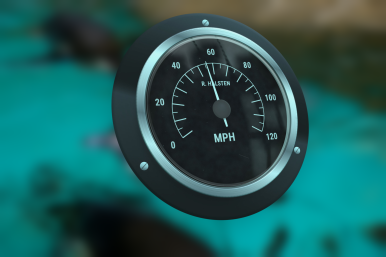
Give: **55** mph
